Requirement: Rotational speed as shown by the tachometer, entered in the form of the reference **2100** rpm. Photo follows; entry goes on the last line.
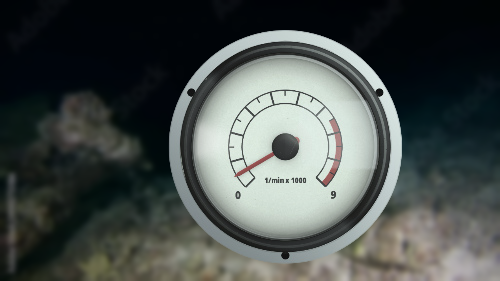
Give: **500** rpm
